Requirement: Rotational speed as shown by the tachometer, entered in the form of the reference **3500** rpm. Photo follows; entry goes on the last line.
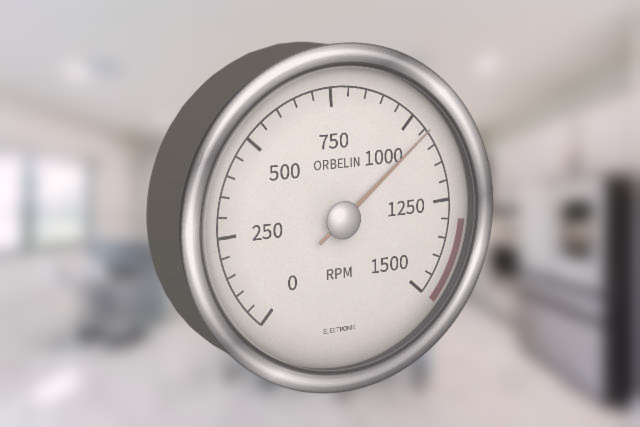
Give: **1050** rpm
